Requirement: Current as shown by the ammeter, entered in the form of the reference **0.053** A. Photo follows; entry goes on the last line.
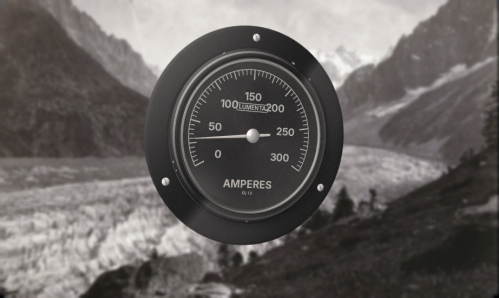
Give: **30** A
